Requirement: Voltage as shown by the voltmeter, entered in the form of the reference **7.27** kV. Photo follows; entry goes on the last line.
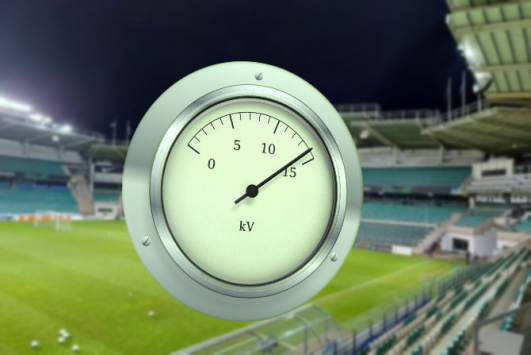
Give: **14** kV
